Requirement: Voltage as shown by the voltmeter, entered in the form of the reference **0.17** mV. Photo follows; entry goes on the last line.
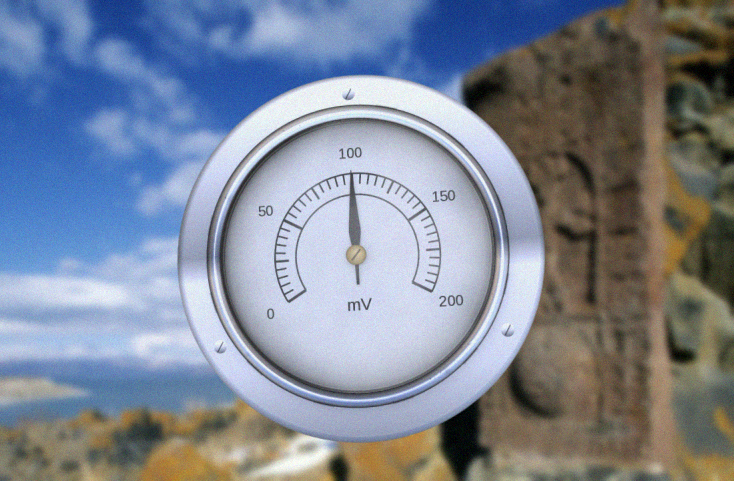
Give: **100** mV
